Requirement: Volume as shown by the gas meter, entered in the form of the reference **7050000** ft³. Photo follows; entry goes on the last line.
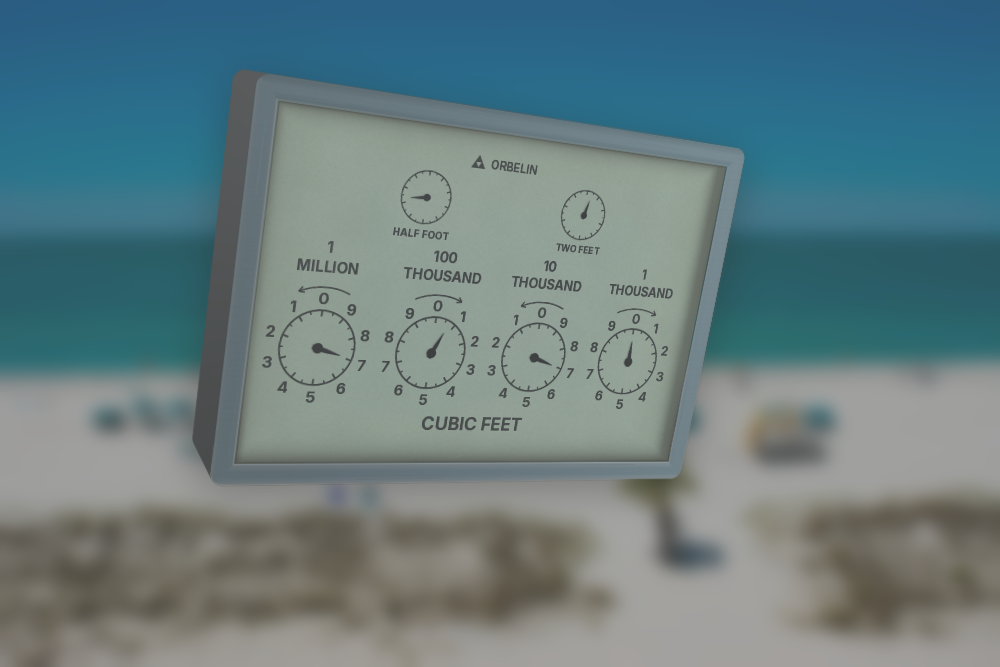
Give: **707000** ft³
